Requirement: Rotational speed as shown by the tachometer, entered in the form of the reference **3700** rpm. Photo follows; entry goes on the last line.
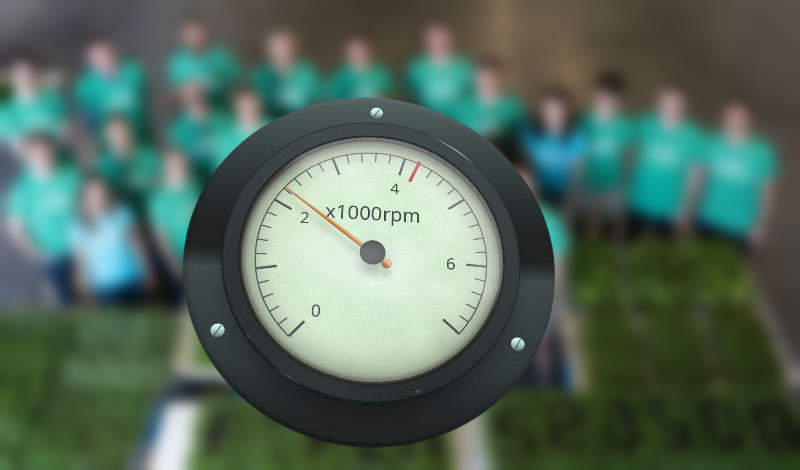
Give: **2200** rpm
